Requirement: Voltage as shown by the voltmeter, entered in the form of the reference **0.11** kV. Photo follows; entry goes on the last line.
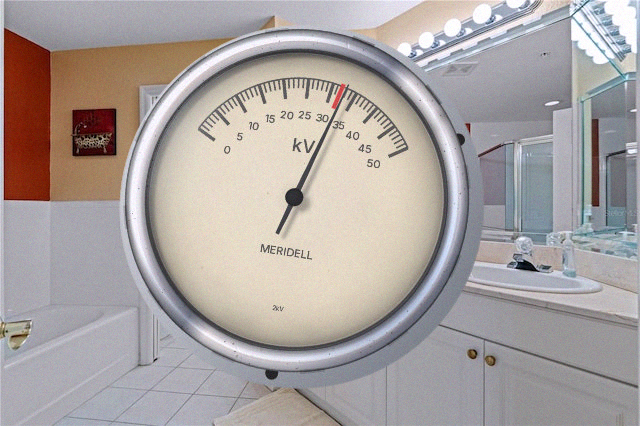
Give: **33** kV
